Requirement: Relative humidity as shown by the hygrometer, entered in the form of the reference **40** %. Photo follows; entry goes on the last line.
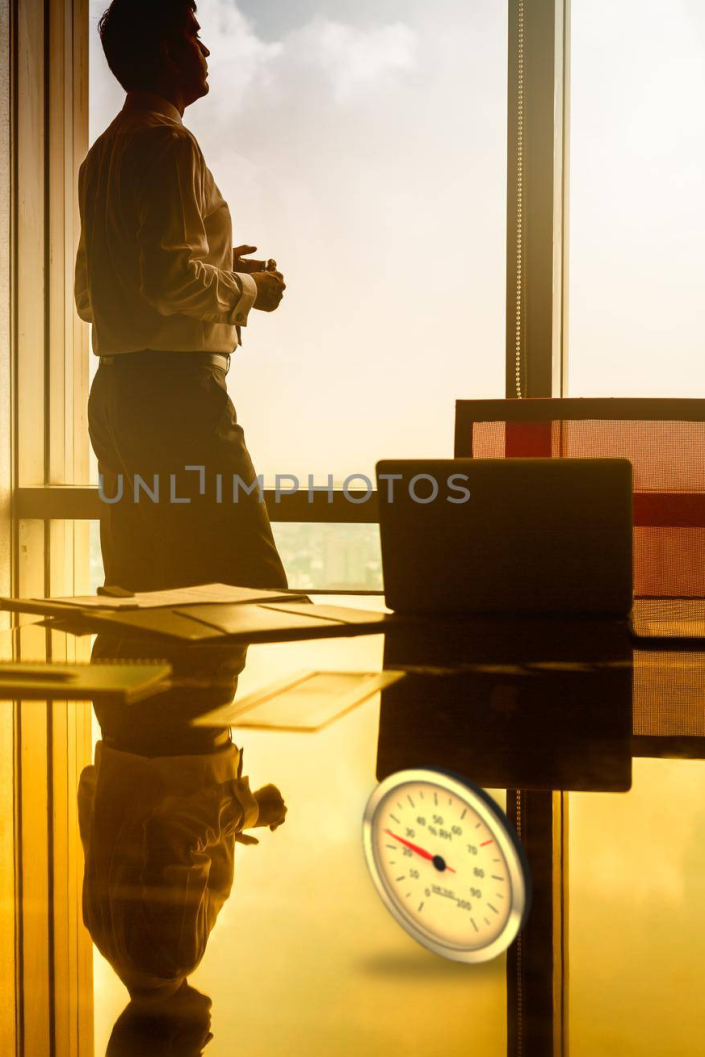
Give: **25** %
